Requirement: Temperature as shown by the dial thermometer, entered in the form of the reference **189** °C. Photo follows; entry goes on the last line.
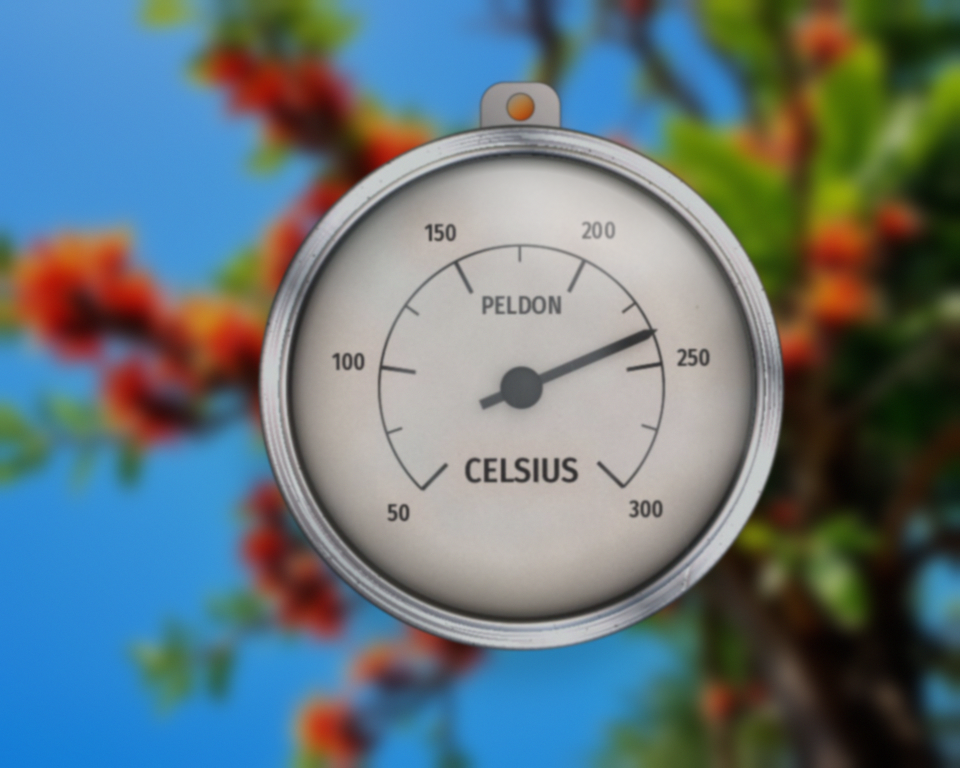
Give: **237.5** °C
